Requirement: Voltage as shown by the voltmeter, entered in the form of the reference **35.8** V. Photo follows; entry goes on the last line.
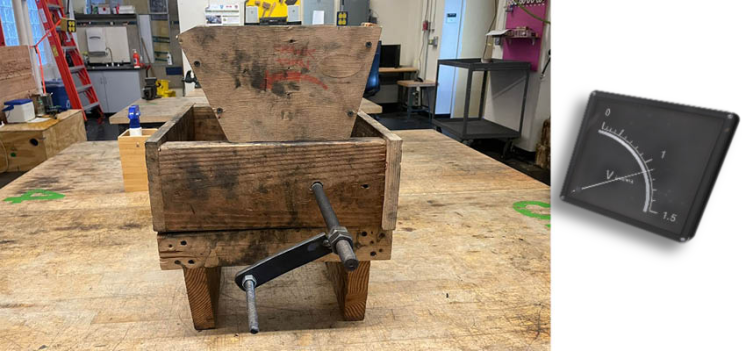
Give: **1.1** V
